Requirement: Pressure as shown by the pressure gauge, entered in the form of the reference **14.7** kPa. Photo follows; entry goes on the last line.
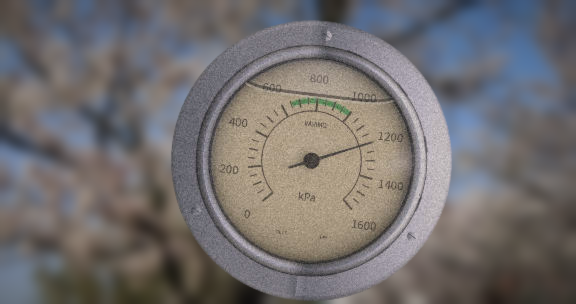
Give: **1200** kPa
